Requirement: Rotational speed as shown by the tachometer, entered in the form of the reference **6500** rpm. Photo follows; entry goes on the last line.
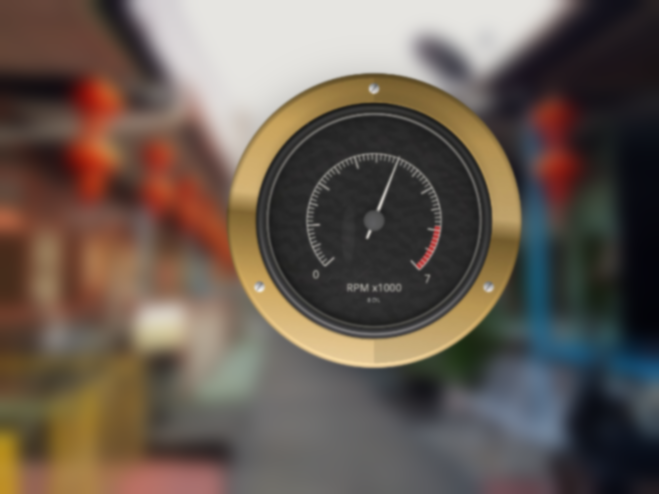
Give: **4000** rpm
